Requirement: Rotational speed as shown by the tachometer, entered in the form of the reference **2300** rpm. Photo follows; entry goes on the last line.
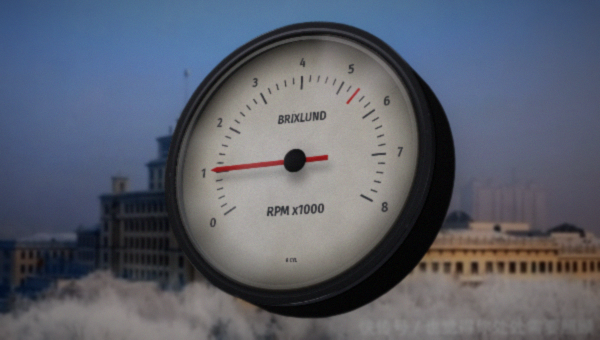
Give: **1000** rpm
